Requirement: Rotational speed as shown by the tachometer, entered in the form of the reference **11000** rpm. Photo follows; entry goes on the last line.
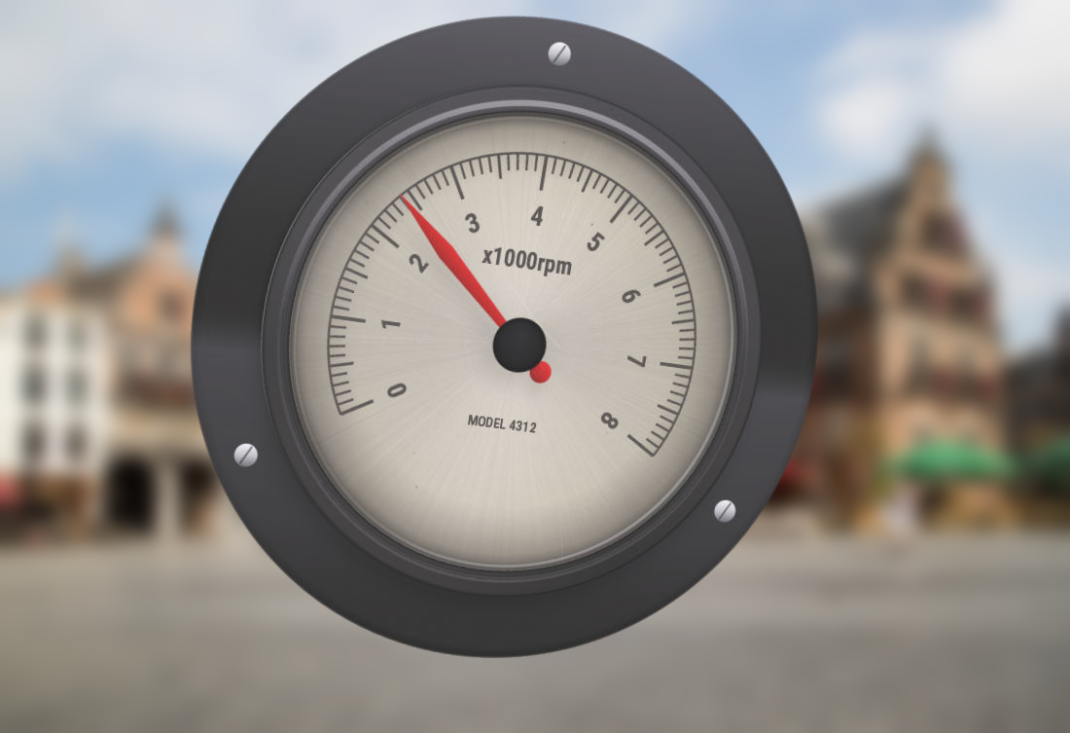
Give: **2400** rpm
